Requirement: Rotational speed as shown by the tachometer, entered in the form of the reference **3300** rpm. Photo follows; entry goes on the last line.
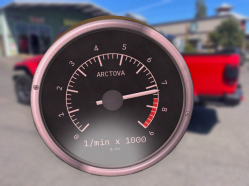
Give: **7200** rpm
